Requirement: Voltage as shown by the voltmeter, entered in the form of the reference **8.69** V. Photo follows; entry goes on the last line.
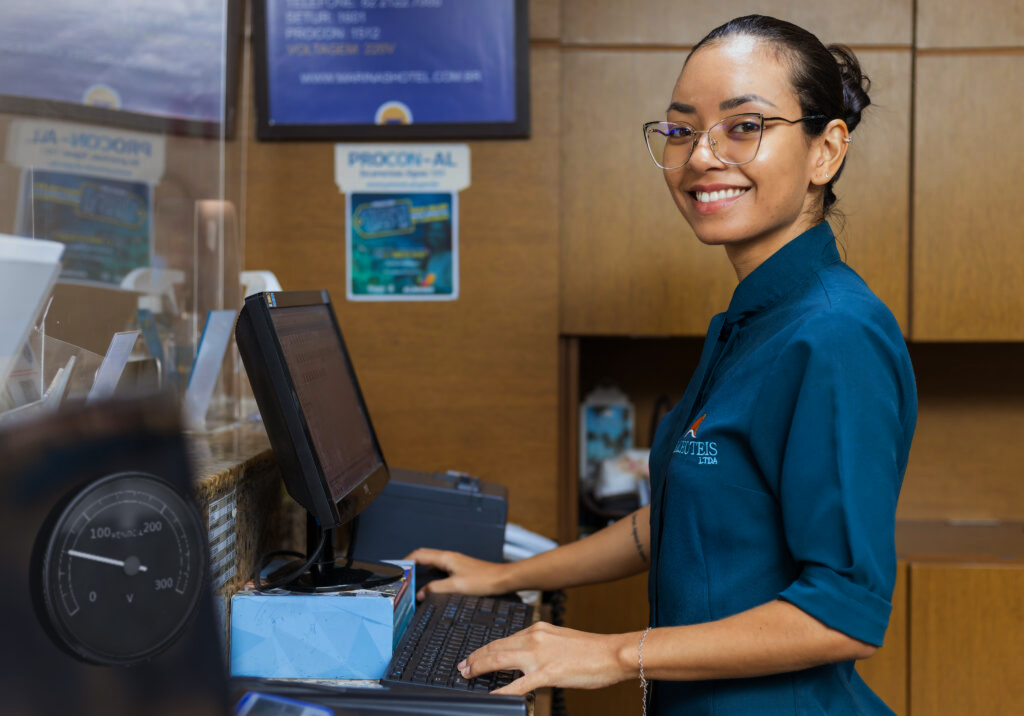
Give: **60** V
